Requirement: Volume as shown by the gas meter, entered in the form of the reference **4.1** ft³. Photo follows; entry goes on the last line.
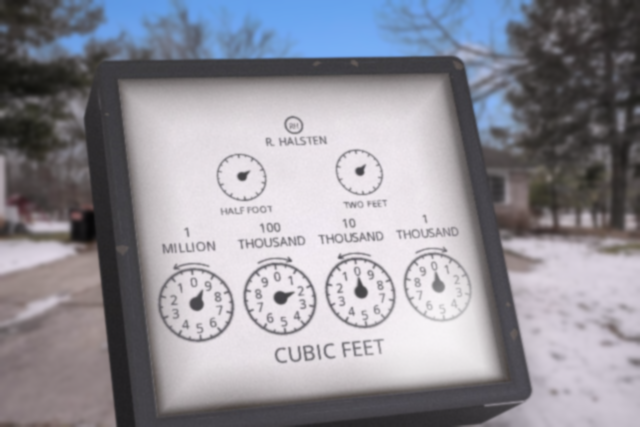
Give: **920000** ft³
